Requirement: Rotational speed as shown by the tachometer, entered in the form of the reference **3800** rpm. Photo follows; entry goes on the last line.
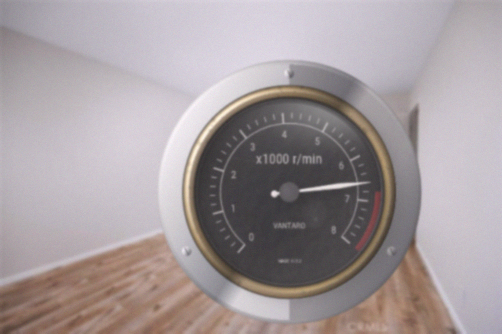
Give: **6600** rpm
